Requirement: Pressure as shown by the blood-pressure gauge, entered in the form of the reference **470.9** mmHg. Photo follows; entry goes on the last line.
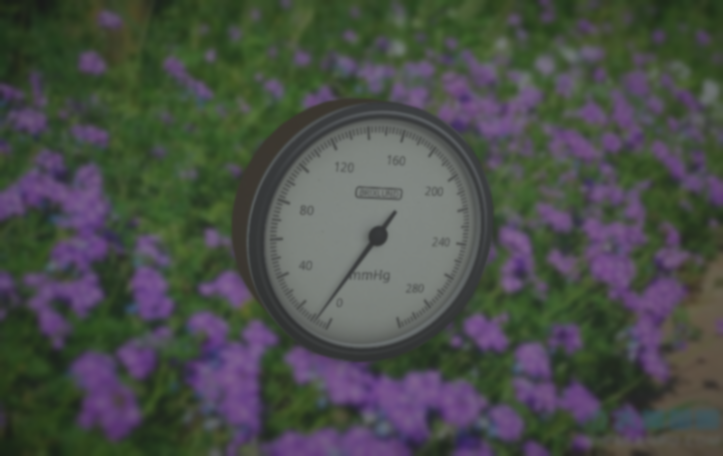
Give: **10** mmHg
